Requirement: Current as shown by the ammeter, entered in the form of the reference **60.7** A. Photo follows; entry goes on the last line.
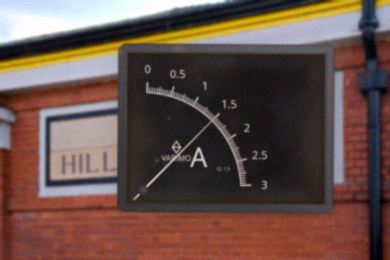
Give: **1.5** A
